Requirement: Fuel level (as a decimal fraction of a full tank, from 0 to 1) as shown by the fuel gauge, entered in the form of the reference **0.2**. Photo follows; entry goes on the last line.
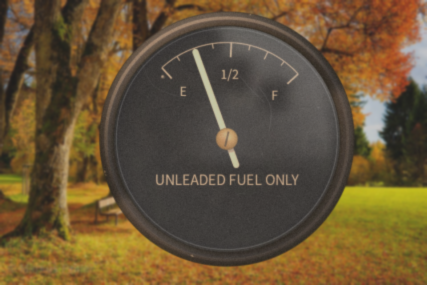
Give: **0.25**
